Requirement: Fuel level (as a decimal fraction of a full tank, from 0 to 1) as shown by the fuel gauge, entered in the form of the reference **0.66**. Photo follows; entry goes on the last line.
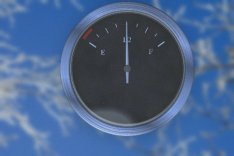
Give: **0.5**
